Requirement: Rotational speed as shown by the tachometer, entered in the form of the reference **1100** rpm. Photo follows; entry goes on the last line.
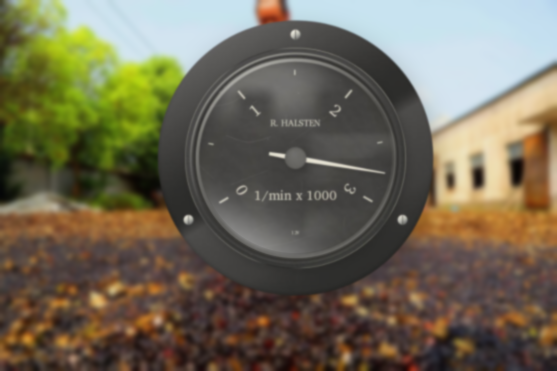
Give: **2750** rpm
